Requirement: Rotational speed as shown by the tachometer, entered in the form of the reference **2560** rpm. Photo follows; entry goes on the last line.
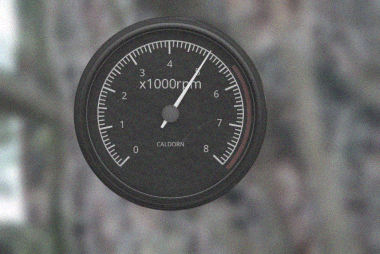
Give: **5000** rpm
